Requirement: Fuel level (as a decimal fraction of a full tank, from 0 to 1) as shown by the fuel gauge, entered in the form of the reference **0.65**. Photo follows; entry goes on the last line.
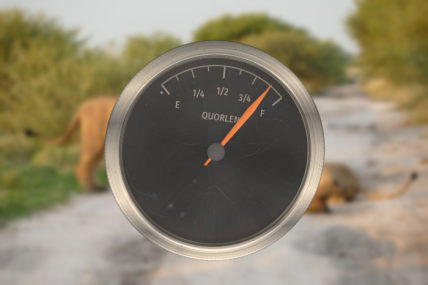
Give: **0.875**
